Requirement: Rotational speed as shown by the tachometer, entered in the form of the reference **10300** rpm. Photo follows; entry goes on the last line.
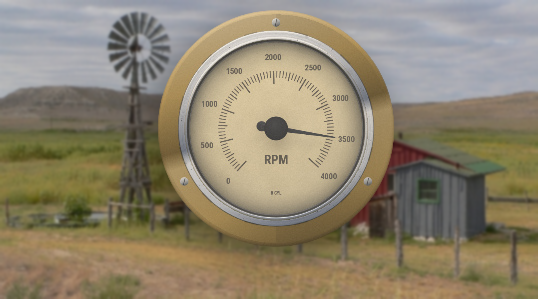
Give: **3500** rpm
